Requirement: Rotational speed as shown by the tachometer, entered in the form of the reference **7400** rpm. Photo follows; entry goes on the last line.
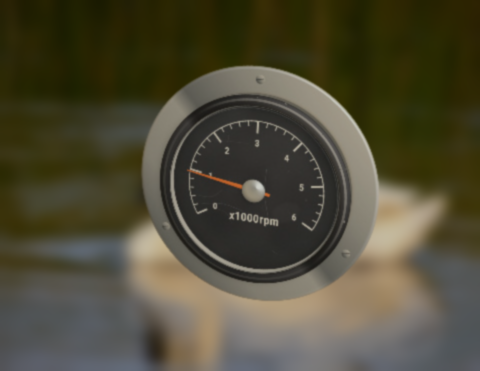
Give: **1000** rpm
